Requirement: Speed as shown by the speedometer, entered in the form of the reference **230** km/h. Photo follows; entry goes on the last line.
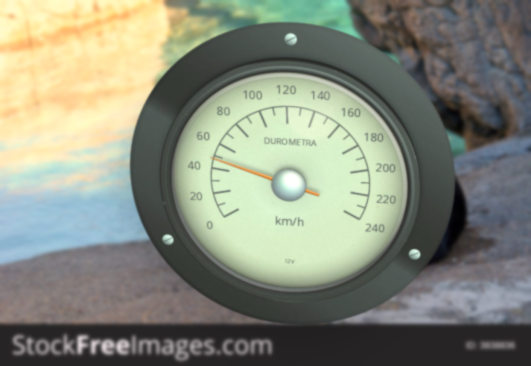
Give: **50** km/h
